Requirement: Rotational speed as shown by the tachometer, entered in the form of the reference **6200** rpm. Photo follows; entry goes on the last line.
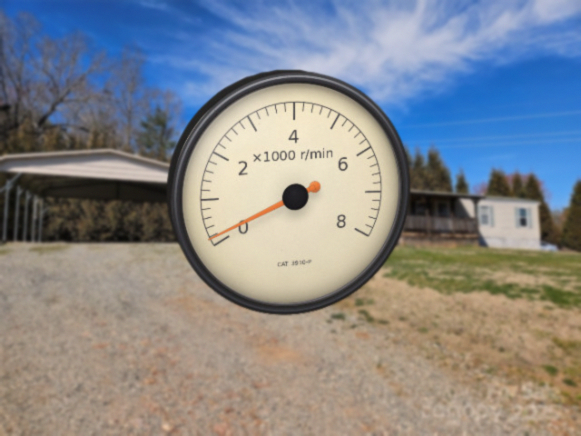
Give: **200** rpm
